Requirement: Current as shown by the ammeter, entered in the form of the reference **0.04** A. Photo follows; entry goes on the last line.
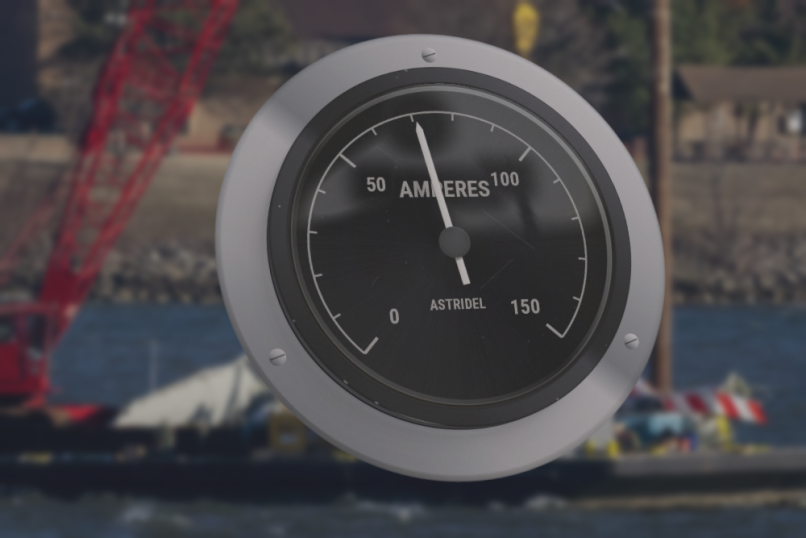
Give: **70** A
